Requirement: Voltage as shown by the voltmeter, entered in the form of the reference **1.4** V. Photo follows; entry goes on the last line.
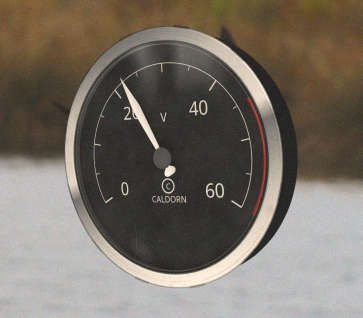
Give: **22.5** V
